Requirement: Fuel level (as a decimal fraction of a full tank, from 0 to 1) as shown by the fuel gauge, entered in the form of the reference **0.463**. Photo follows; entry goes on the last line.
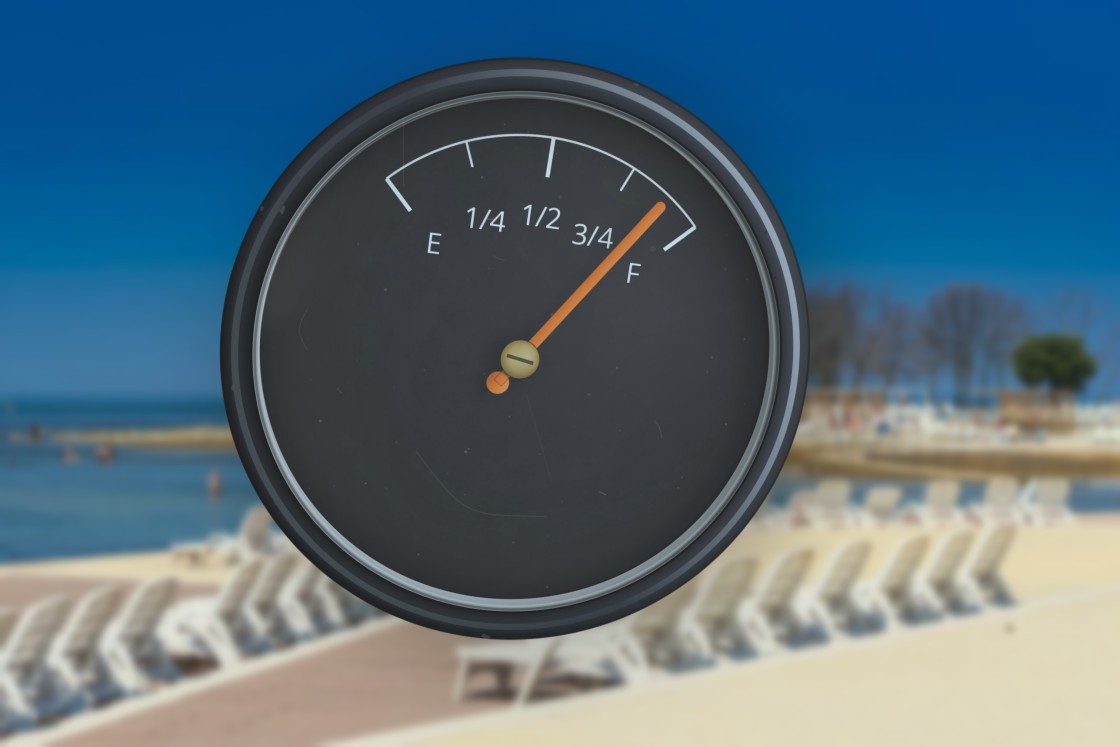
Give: **0.875**
